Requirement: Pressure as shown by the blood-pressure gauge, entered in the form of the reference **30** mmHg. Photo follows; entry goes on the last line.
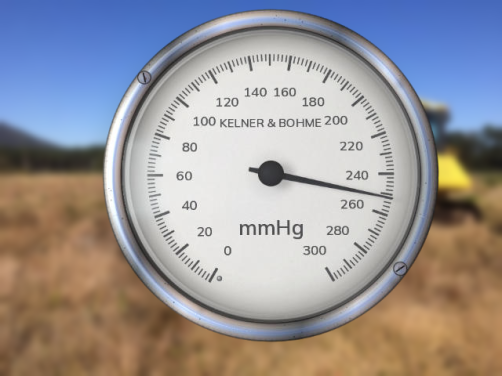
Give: **252** mmHg
